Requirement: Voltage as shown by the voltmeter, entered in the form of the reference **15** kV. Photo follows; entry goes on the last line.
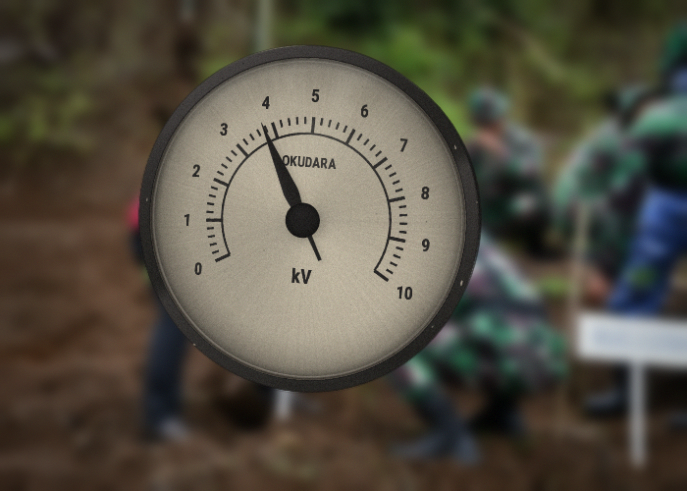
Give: **3.8** kV
